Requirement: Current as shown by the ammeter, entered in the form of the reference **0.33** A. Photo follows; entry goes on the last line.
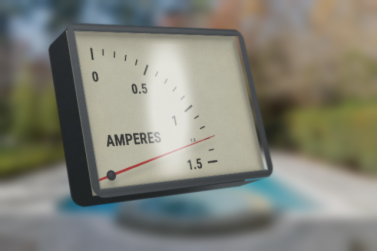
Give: **1.3** A
